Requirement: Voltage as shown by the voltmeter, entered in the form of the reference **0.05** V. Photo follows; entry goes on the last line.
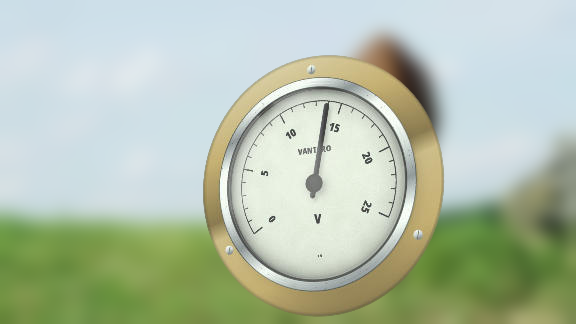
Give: **14** V
